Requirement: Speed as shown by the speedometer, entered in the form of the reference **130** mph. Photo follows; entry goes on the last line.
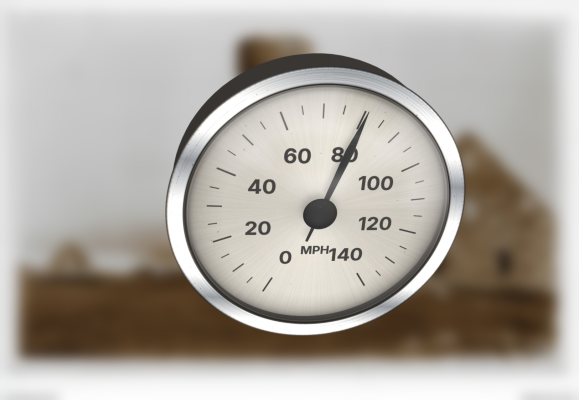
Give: **80** mph
